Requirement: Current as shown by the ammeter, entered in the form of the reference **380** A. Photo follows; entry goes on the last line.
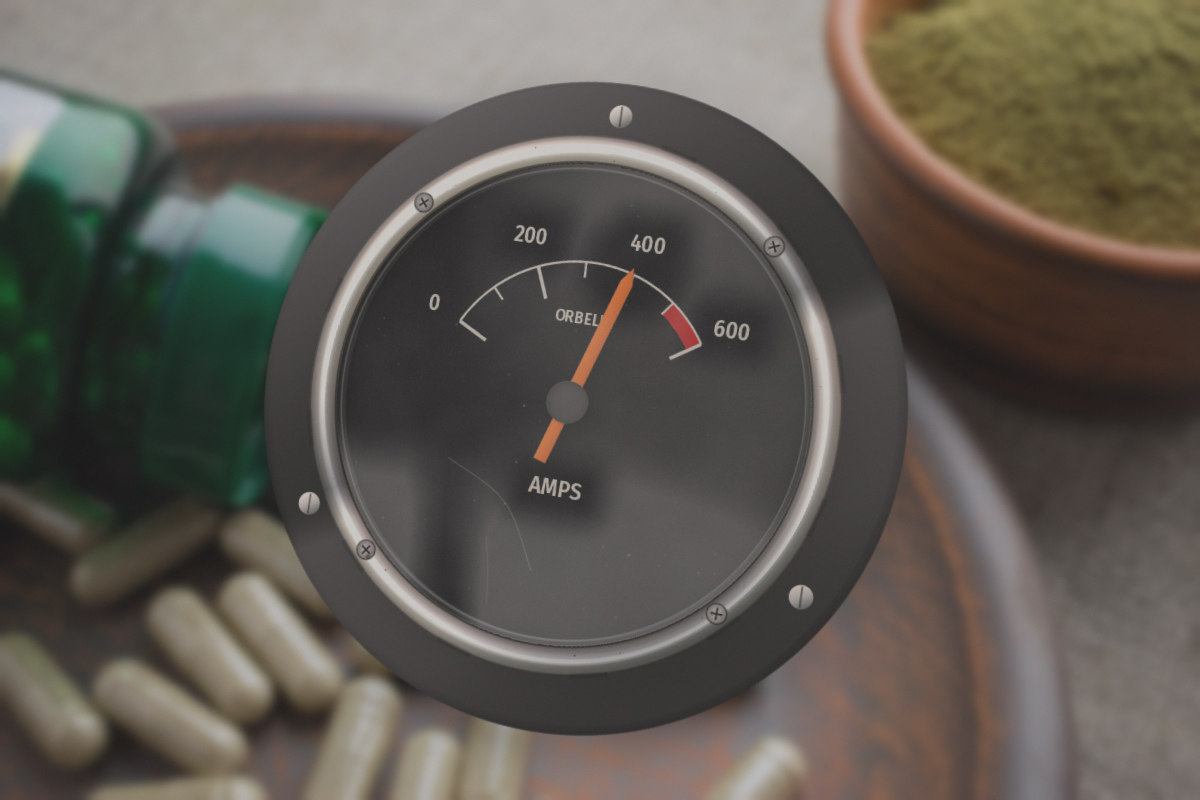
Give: **400** A
